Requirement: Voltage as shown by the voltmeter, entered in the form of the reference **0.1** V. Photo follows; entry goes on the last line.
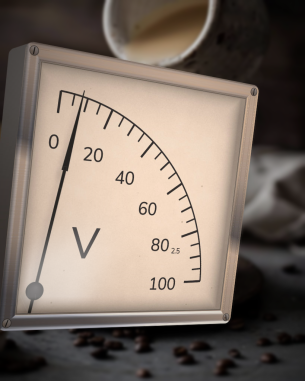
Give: **7.5** V
